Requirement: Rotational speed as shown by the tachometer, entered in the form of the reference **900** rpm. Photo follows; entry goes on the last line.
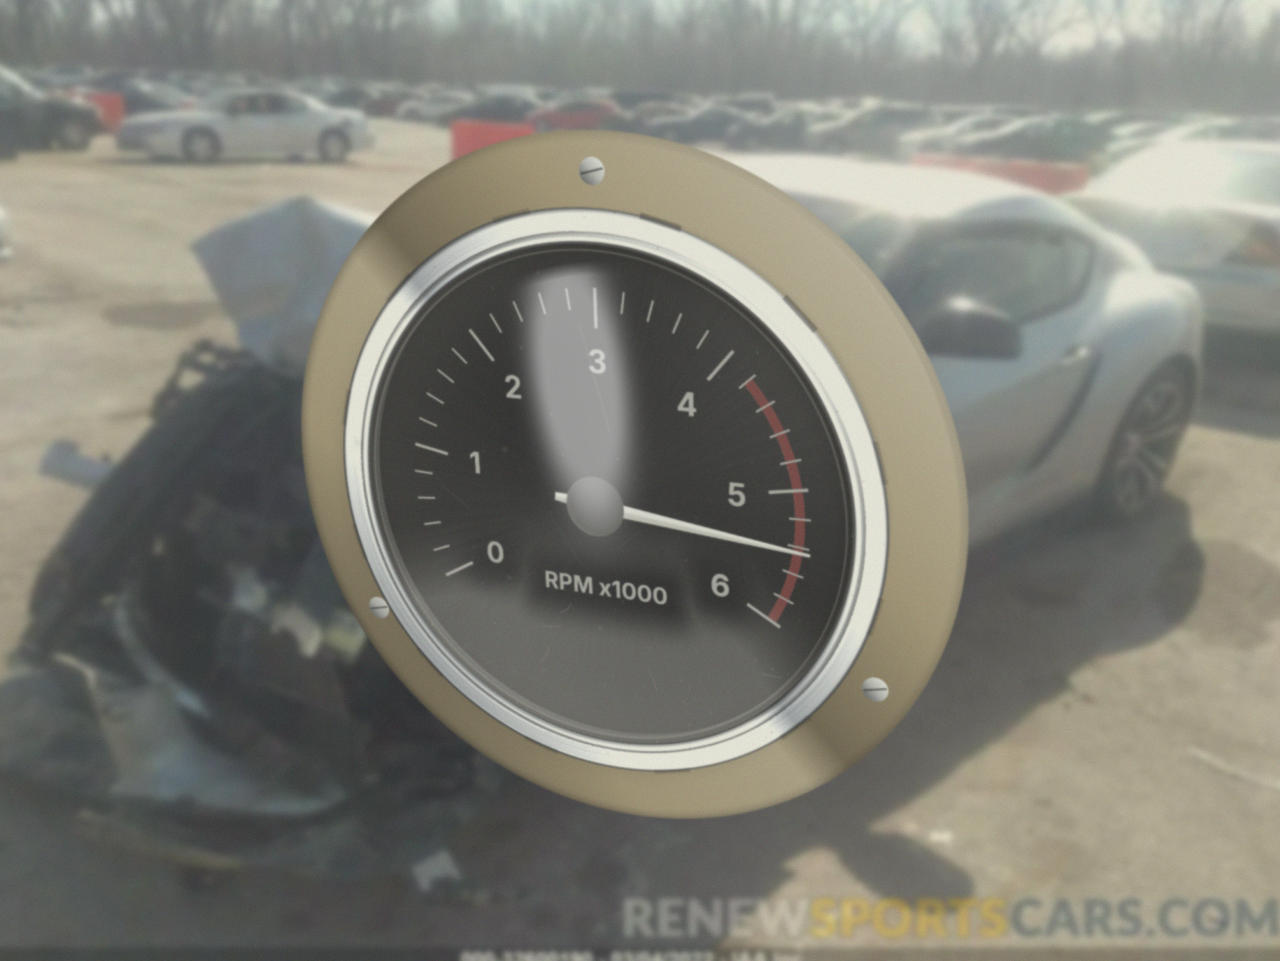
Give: **5400** rpm
